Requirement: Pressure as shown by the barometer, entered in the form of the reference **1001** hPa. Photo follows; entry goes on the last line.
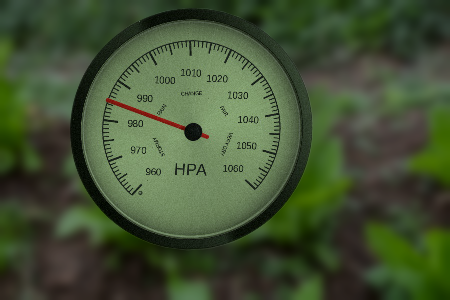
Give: **985** hPa
